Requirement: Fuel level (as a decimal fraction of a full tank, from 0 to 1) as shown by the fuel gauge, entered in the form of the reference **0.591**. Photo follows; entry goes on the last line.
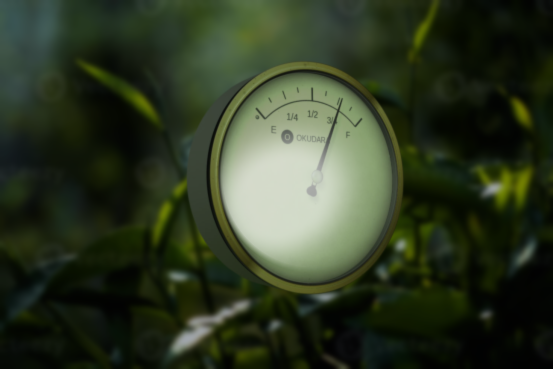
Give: **0.75**
